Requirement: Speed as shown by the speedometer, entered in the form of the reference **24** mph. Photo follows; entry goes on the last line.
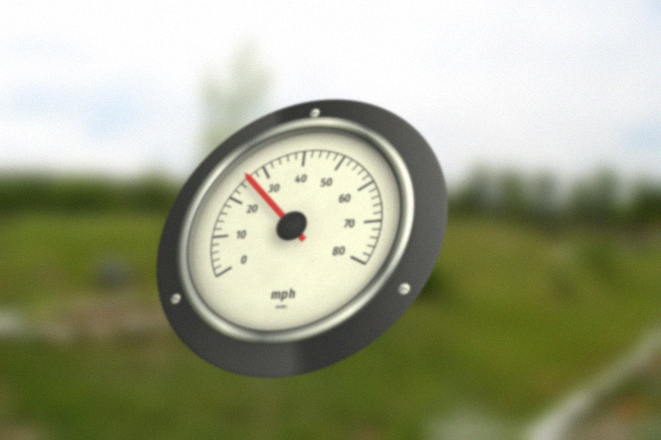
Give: **26** mph
